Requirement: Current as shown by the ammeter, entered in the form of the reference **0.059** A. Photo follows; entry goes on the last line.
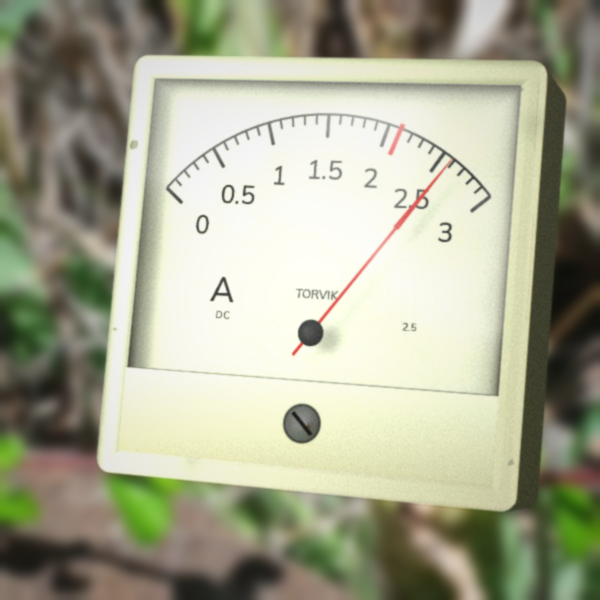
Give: **2.6** A
